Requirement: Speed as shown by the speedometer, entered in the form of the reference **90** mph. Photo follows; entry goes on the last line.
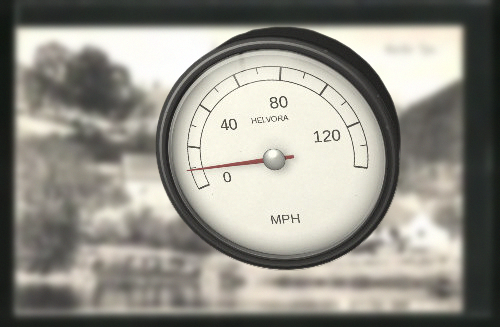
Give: **10** mph
